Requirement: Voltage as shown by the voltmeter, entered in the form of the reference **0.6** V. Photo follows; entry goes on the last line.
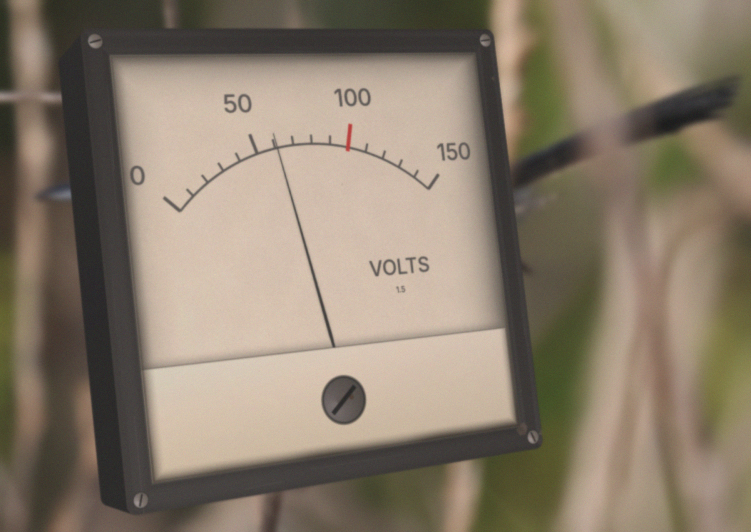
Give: **60** V
